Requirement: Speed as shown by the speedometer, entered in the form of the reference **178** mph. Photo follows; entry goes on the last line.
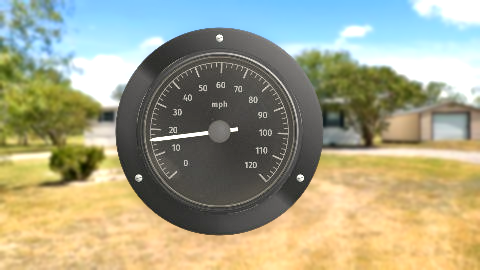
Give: **16** mph
